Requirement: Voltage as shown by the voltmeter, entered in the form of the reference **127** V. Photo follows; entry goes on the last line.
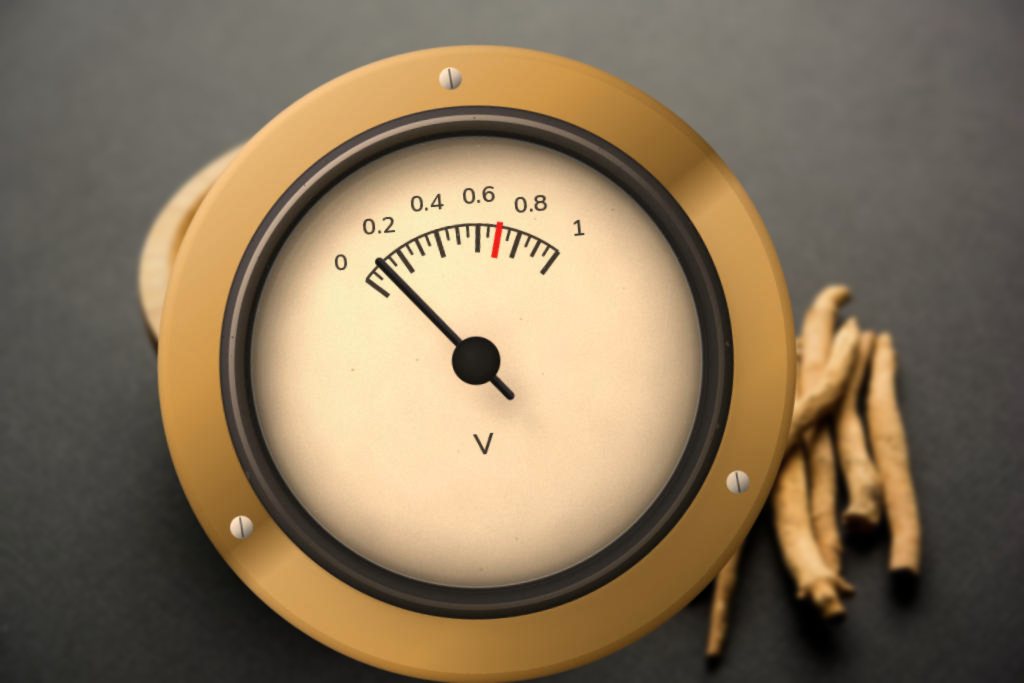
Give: **0.1** V
